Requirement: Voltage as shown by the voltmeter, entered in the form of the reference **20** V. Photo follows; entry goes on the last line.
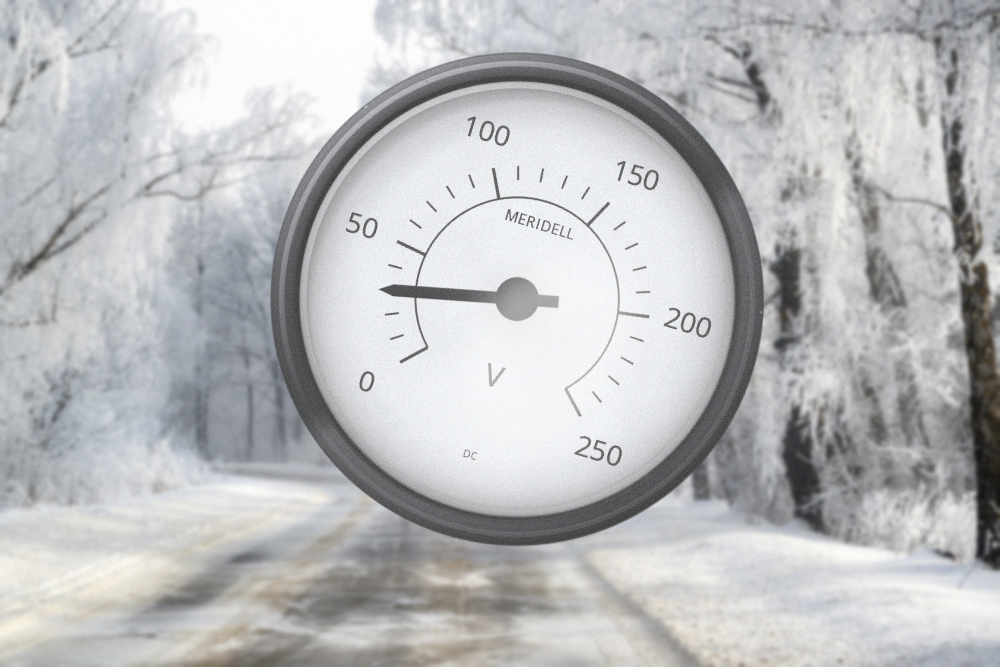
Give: **30** V
